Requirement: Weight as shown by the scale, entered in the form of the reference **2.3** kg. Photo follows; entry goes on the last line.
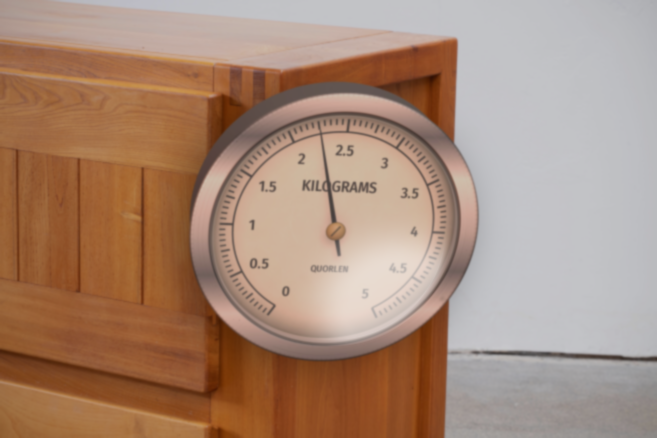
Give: **2.25** kg
